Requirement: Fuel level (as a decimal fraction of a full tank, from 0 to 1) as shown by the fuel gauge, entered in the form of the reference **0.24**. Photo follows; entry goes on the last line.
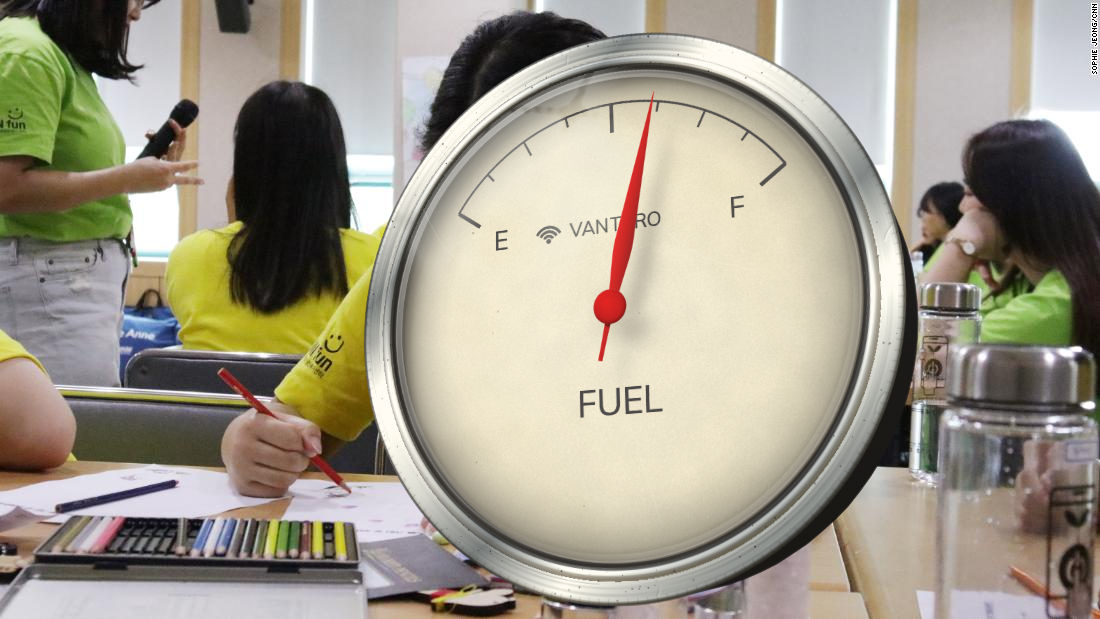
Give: **0.625**
